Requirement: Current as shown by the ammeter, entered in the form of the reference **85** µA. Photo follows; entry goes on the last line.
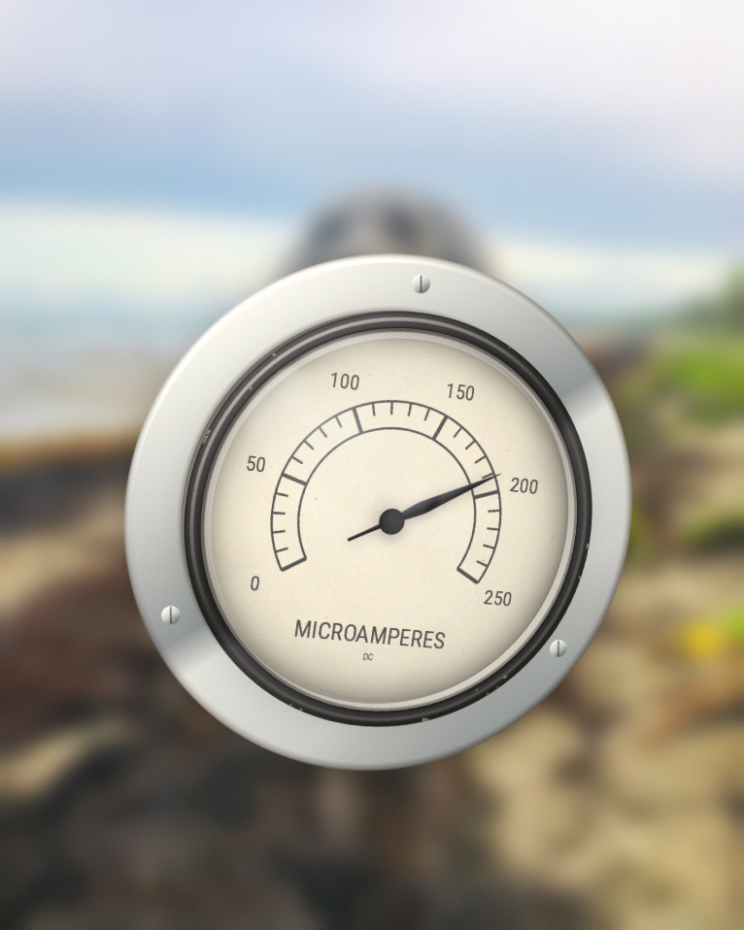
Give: **190** µA
